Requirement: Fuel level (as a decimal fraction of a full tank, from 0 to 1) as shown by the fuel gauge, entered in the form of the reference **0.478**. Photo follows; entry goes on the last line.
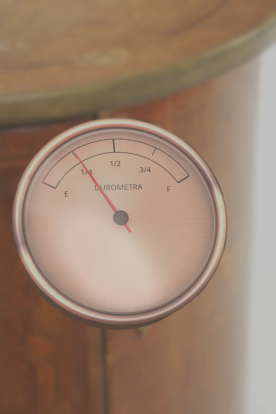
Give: **0.25**
